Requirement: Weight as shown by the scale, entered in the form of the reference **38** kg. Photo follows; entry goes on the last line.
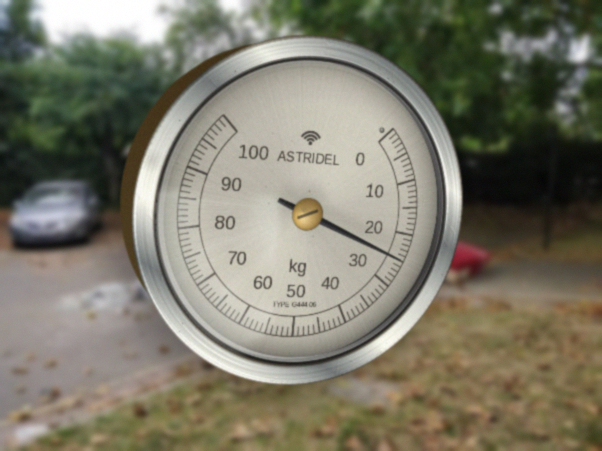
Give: **25** kg
